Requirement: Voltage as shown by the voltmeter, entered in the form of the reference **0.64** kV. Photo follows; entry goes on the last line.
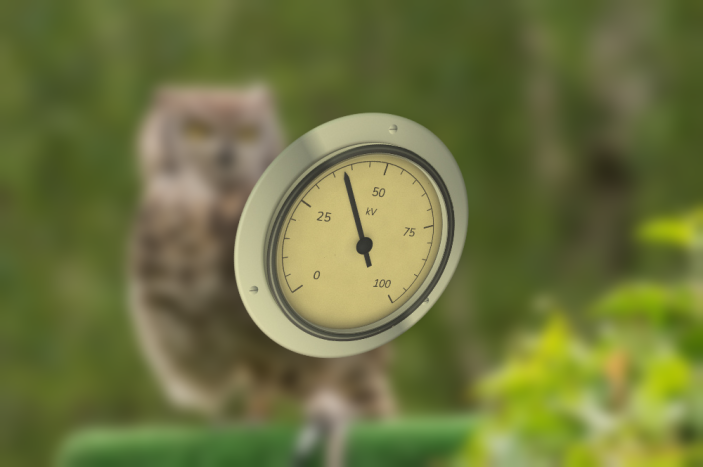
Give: **37.5** kV
